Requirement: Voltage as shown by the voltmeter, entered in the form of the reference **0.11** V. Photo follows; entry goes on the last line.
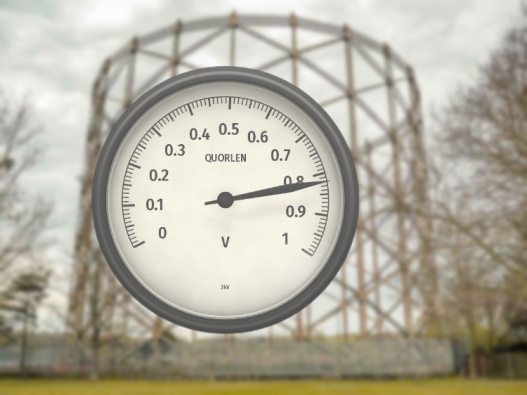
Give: **0.82** V
